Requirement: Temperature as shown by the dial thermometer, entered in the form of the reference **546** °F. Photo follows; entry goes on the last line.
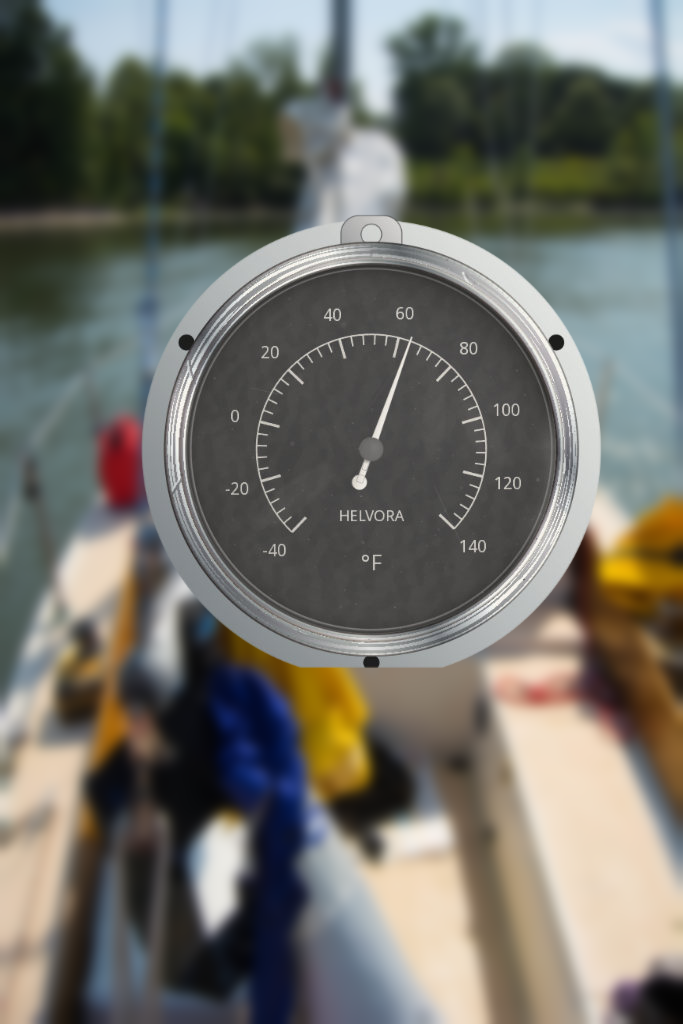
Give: **64** °F
